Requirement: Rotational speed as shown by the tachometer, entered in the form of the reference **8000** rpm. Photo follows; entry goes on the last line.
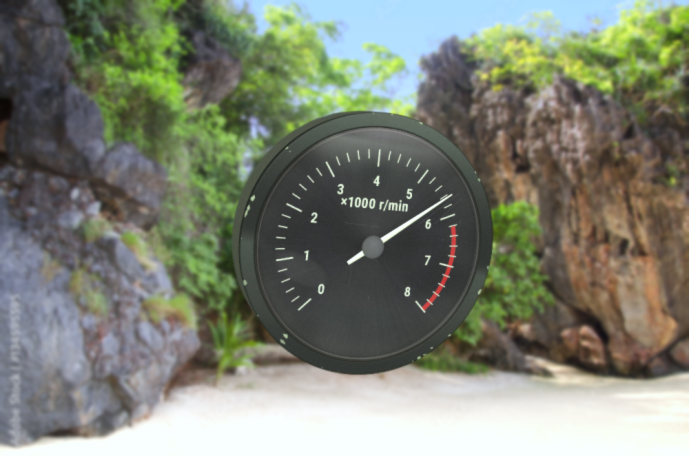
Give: **5600** rpm
